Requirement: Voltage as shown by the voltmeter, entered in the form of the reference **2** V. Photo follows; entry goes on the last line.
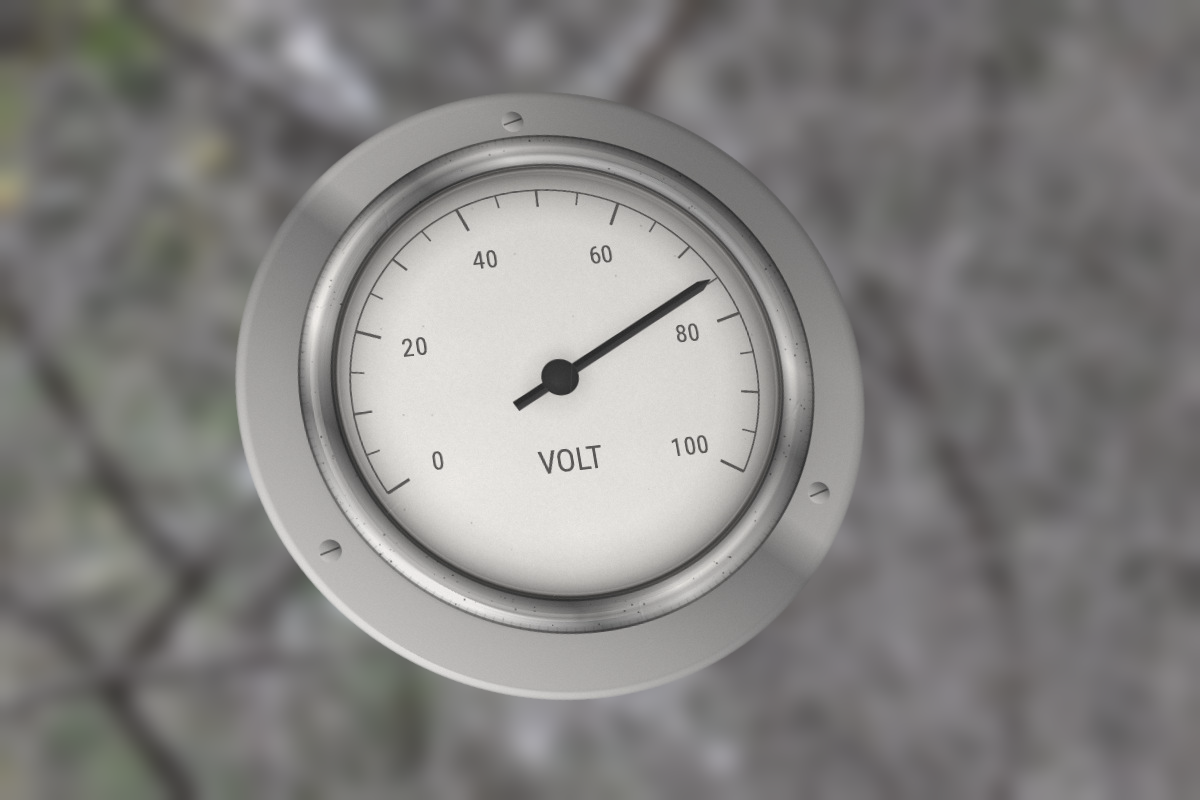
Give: **75** V
